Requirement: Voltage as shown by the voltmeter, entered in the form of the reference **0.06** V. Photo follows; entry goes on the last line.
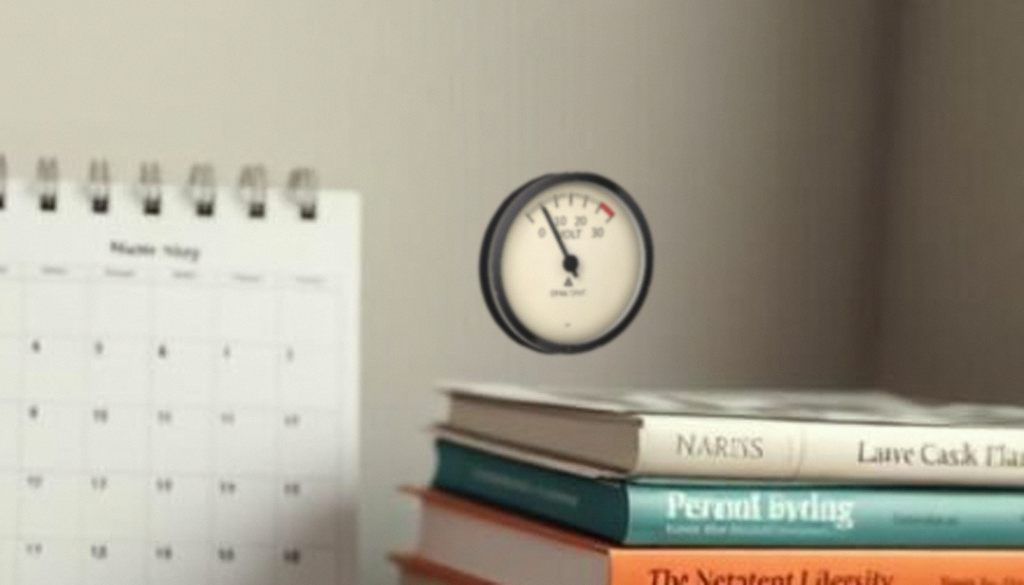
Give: **5** V
